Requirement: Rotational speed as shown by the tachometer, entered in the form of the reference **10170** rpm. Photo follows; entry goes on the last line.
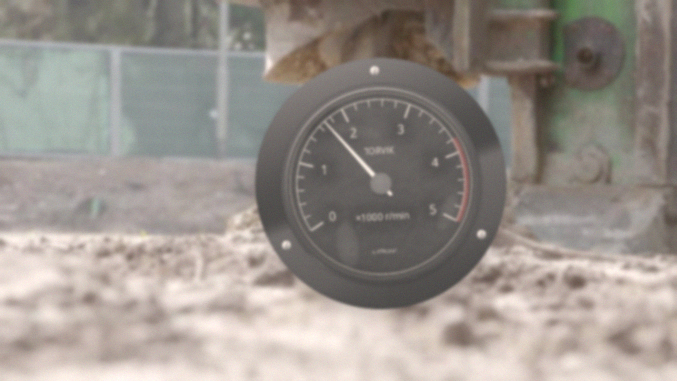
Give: **1700** rpm
